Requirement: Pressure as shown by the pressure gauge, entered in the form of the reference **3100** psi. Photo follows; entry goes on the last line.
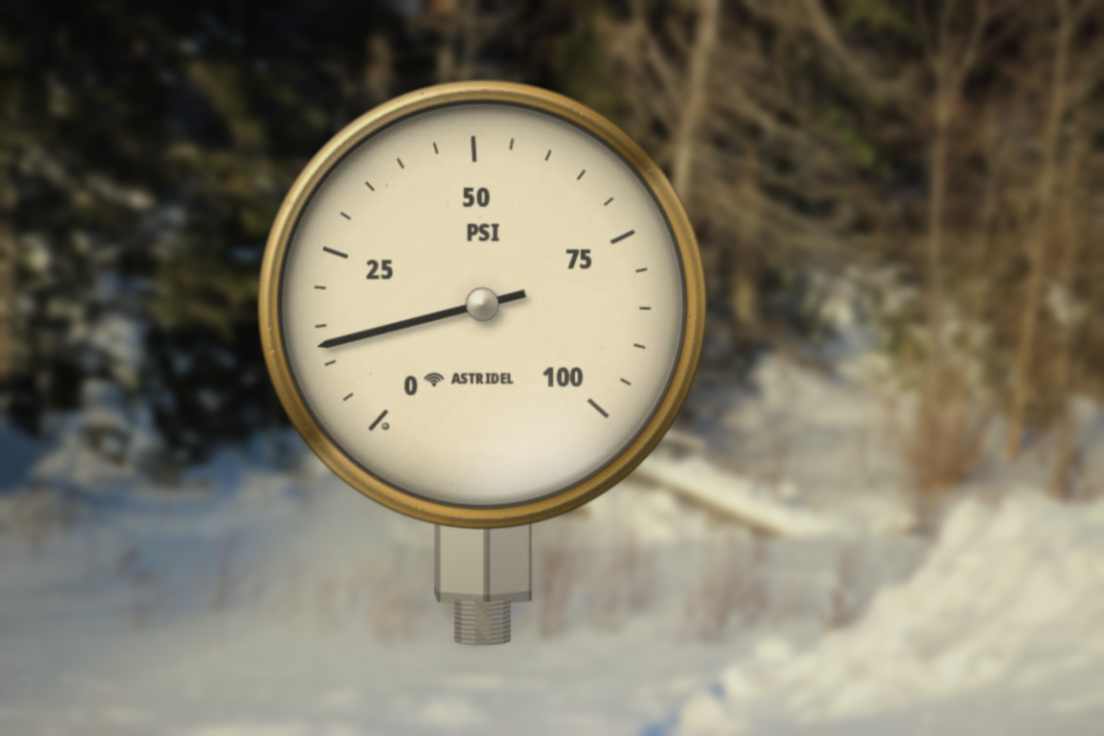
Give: **12.5** psi
